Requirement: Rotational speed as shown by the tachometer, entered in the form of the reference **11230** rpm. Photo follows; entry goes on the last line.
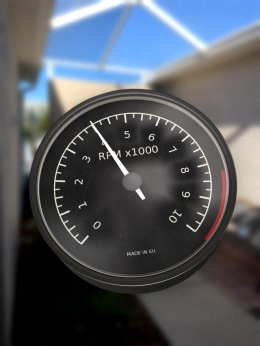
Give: **4000** rpm
